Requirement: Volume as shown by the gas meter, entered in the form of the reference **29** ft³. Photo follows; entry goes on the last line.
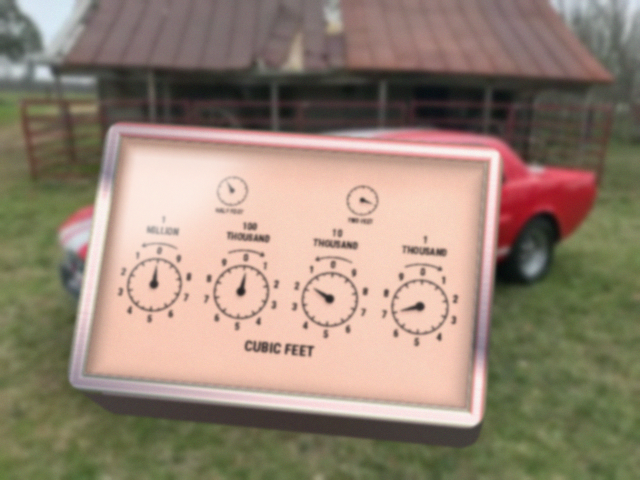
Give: **1700** ft³
